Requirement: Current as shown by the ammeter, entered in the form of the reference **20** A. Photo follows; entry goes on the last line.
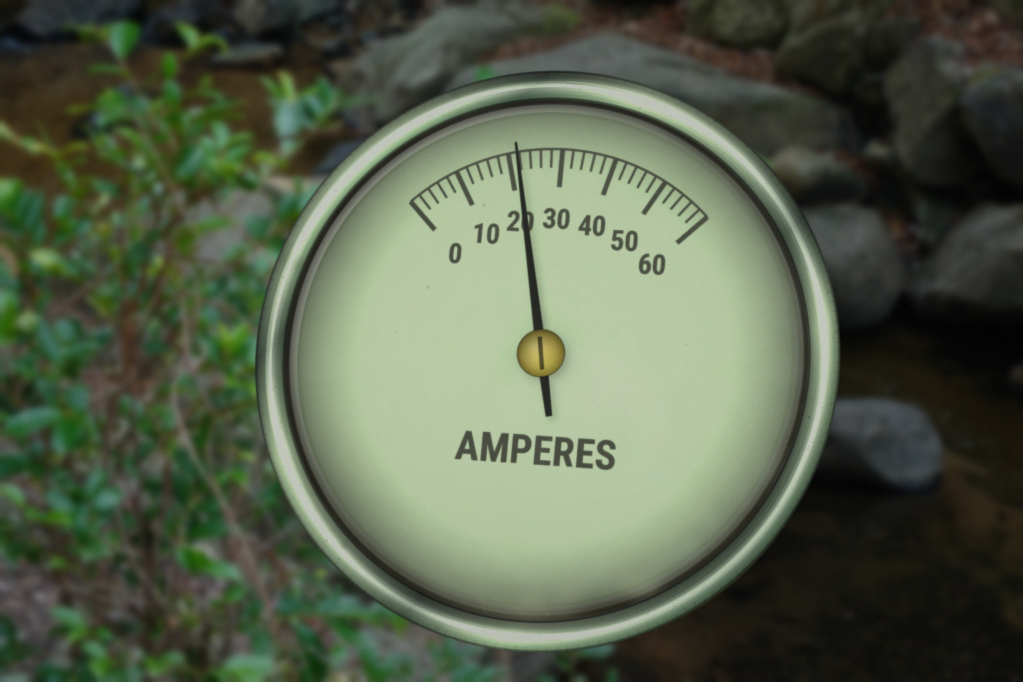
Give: **22** A
